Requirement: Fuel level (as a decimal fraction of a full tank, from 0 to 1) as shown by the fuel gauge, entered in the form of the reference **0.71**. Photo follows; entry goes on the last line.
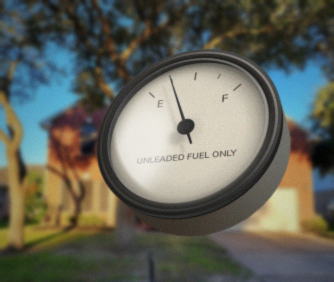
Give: **0.25**
